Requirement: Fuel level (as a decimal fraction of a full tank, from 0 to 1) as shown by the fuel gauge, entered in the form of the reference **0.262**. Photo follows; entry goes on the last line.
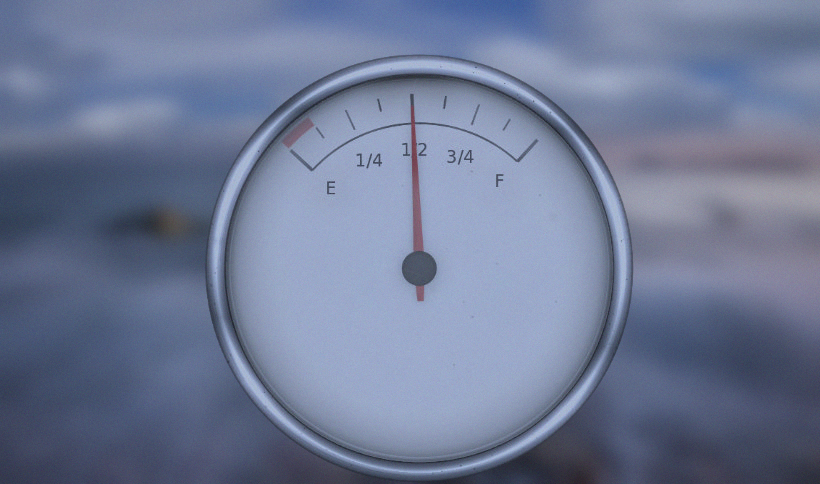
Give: **0.5**
